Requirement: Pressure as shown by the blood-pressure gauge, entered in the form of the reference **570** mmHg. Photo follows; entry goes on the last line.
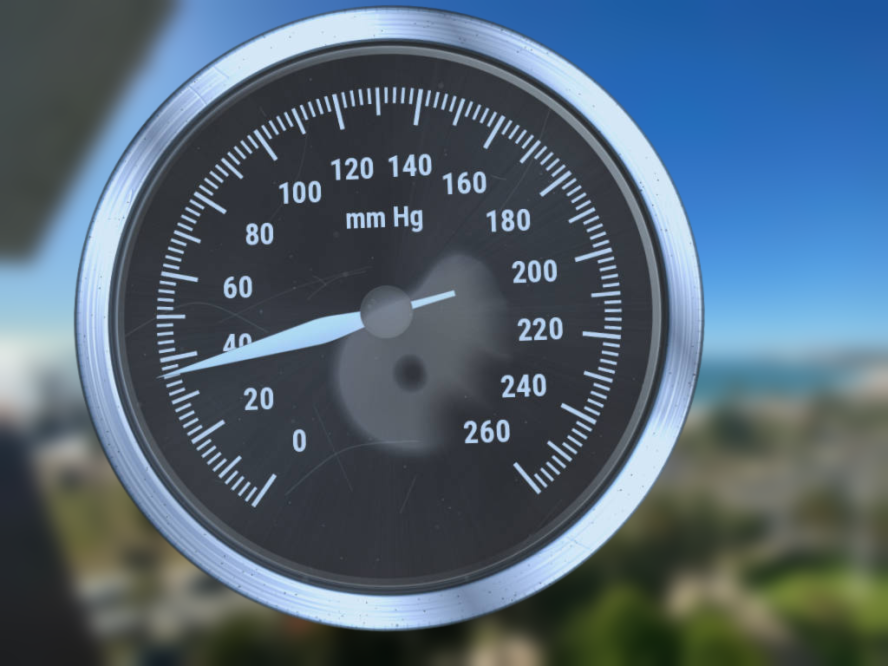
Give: **36** mmHg
